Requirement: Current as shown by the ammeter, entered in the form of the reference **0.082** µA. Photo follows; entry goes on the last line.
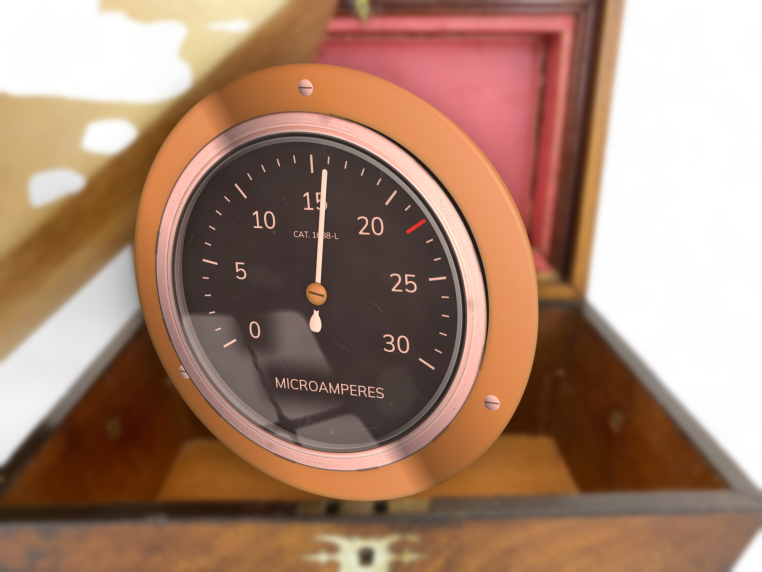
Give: **16** µA
